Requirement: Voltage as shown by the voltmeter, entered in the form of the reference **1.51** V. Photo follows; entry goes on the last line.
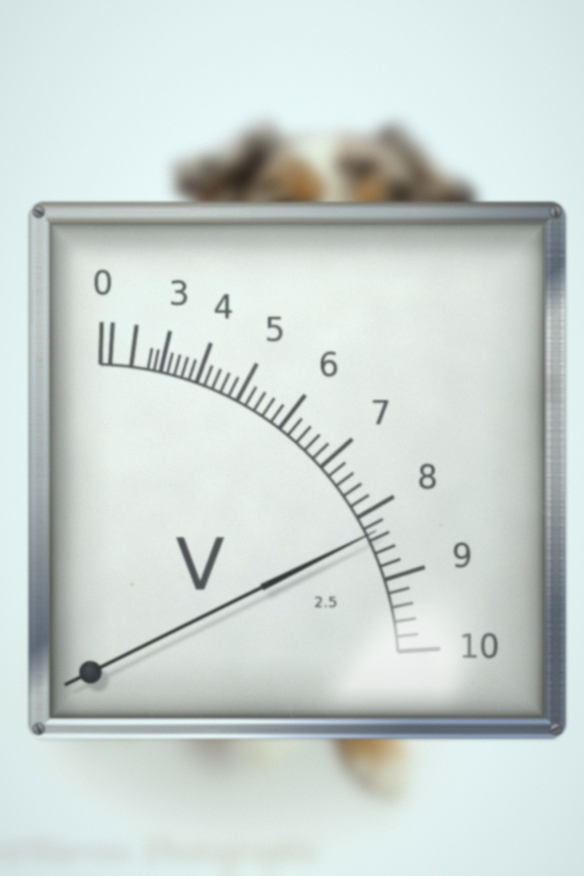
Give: **8.3** V
